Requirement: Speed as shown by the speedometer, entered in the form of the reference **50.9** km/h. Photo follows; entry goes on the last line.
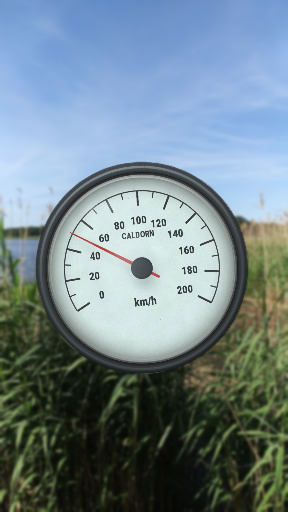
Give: **50** km/h
